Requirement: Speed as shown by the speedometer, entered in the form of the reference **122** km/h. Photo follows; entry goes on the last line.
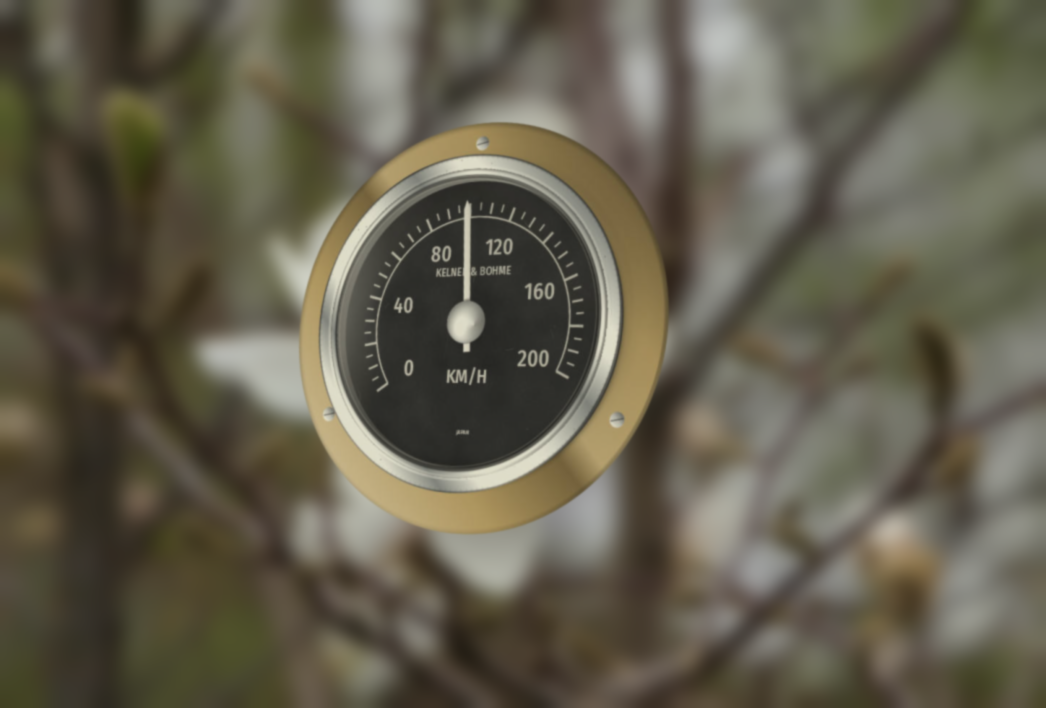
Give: **100** km/h
